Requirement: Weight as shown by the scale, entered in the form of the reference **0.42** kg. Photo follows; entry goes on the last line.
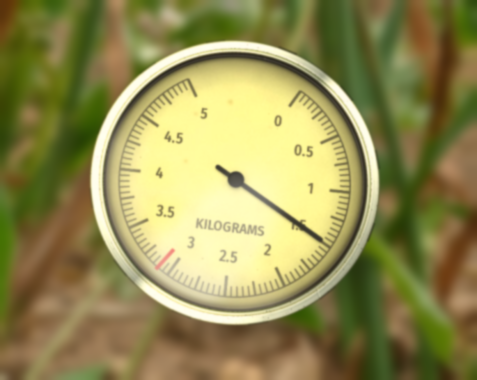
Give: **1.5** kg
